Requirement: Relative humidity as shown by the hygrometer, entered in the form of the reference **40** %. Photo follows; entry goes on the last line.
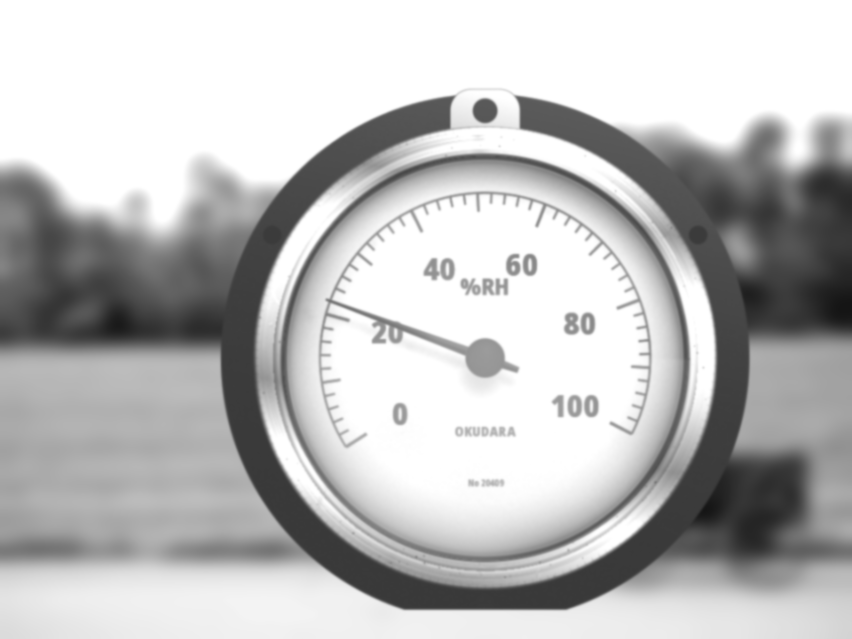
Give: **22** %
